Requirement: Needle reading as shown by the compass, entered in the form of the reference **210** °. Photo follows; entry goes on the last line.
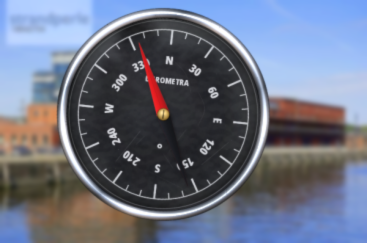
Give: **335** °
